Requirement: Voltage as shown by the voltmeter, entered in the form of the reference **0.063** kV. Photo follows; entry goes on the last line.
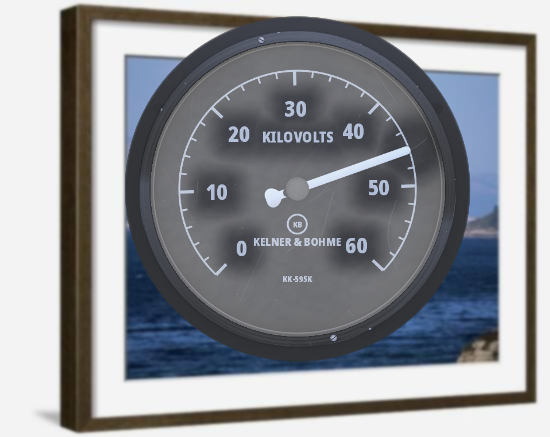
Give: **46** kV
